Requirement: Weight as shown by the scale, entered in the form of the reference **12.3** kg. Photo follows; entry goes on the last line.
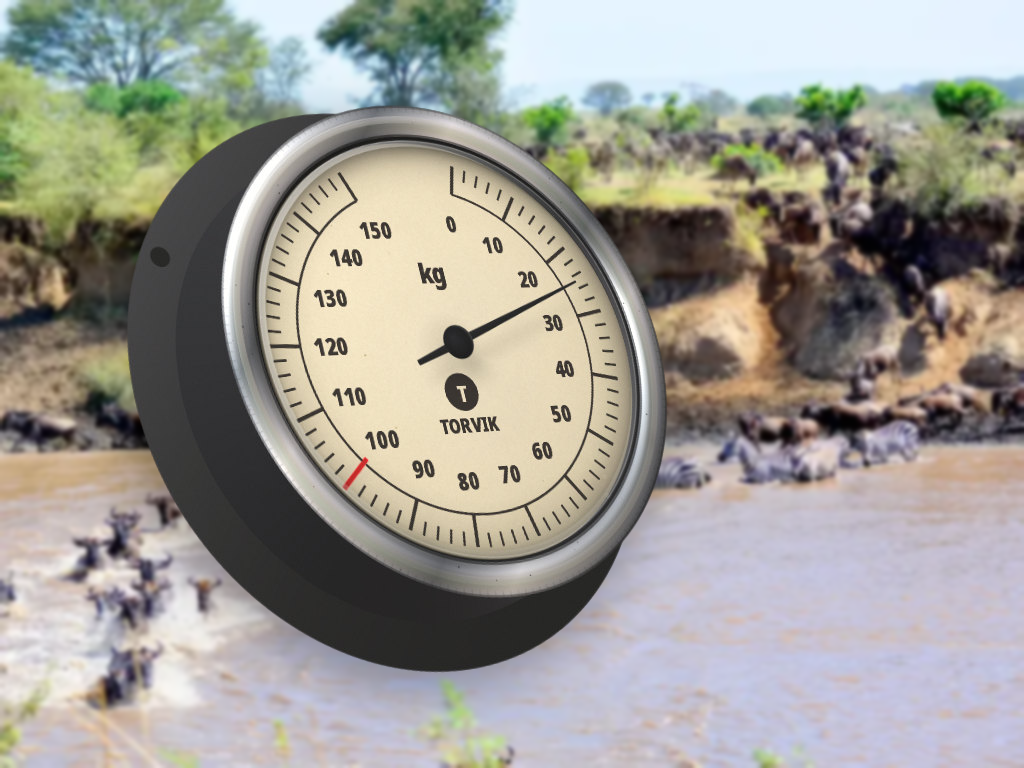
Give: **25** kg
